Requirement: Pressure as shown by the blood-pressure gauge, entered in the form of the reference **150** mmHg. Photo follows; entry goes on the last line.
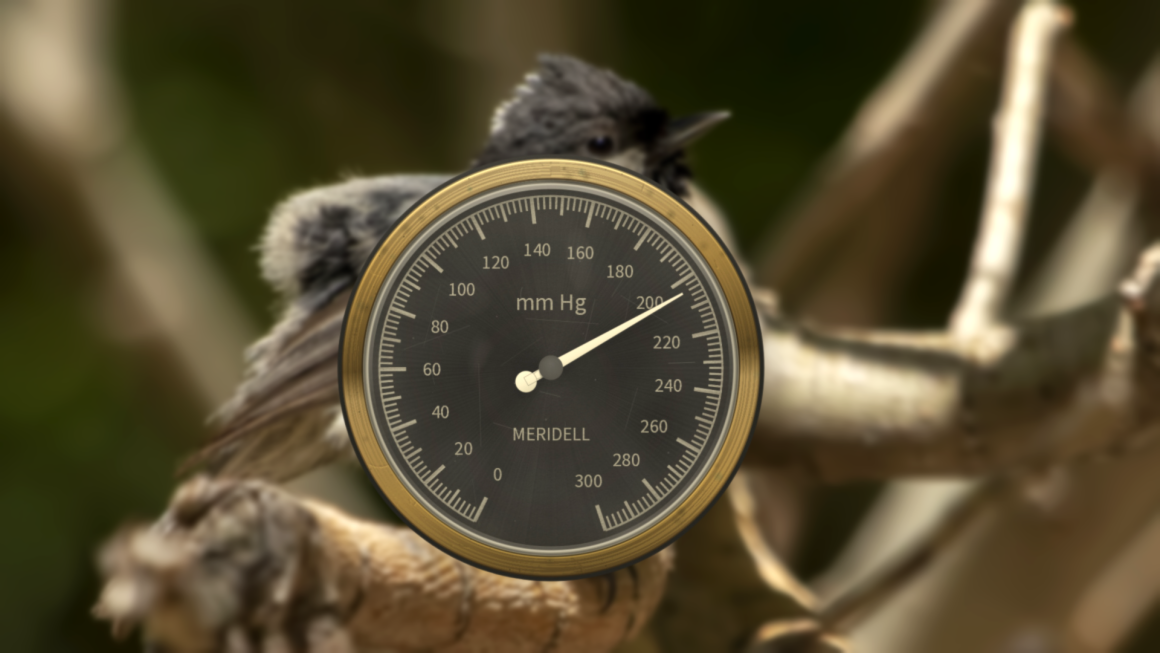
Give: **204** mmHg
